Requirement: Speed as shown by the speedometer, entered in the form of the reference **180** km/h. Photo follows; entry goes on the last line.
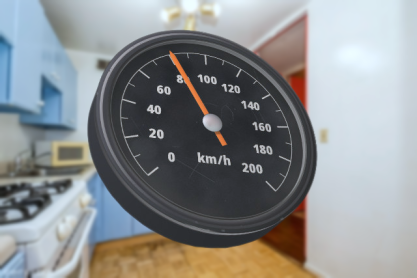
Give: **80** km/h
